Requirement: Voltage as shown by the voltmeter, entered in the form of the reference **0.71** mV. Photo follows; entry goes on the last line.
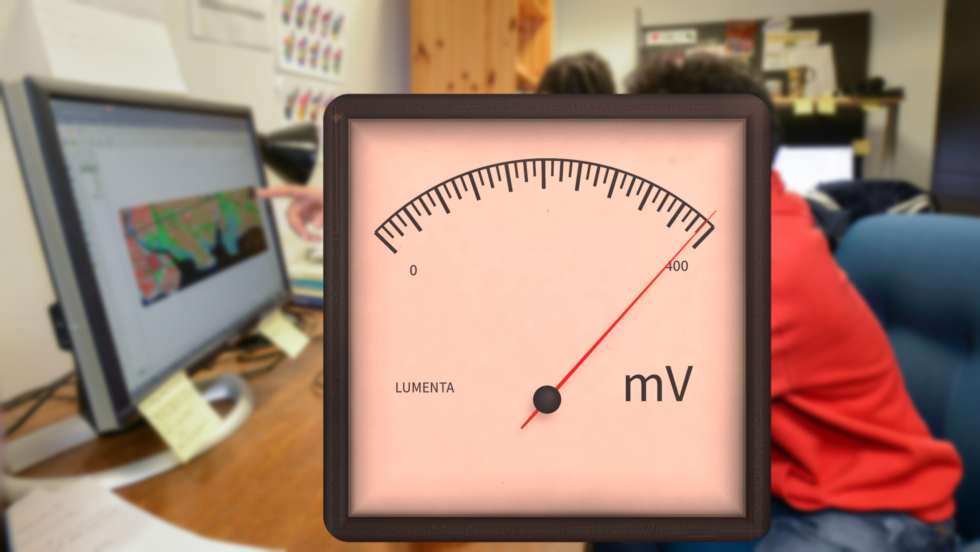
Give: **390** mV
